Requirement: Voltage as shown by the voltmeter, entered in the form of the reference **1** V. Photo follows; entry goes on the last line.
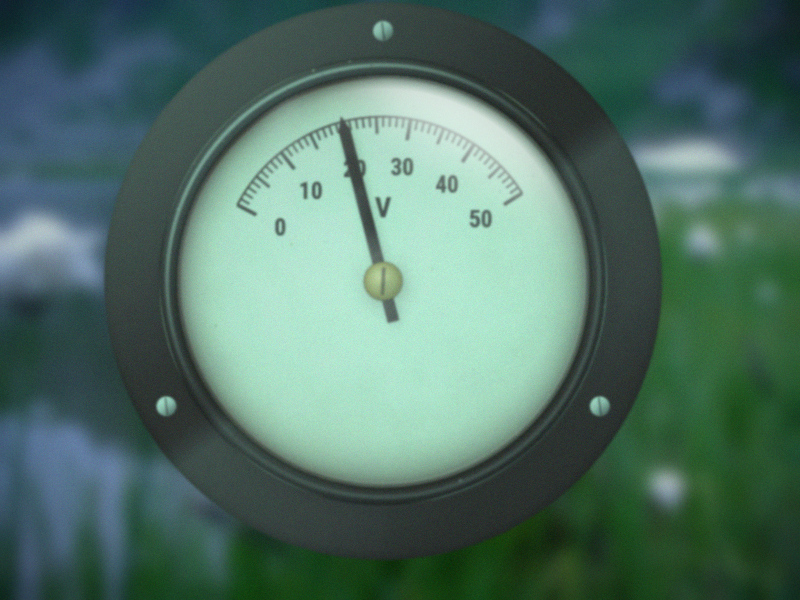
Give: **20** V
